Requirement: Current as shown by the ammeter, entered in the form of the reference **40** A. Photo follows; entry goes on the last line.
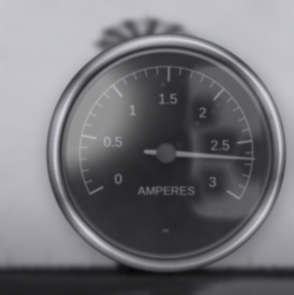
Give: **2.65** A
